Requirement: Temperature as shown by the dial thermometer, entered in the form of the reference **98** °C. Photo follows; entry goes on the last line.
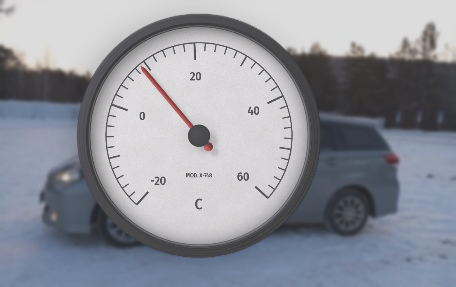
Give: **9** °C
